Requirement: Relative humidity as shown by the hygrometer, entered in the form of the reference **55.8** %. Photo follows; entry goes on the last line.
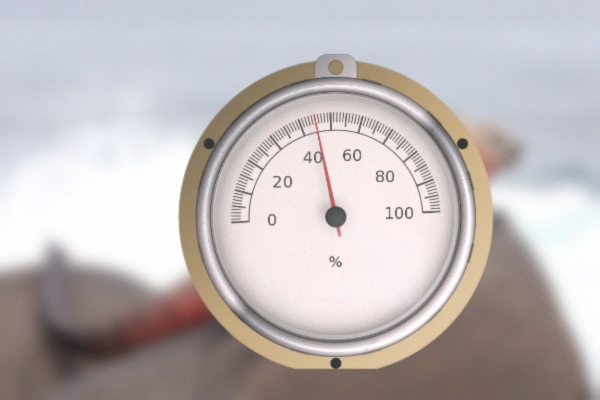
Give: **45** %
